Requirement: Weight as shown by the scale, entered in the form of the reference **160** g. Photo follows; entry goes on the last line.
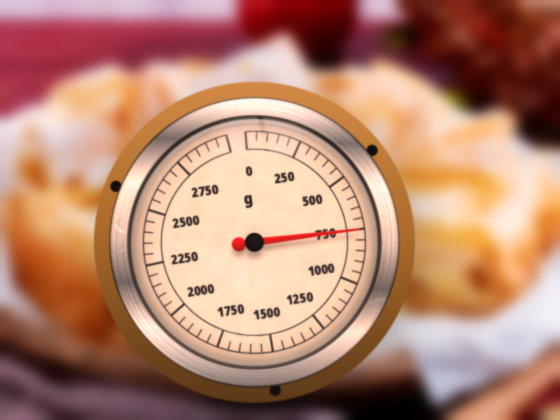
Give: **750** g
